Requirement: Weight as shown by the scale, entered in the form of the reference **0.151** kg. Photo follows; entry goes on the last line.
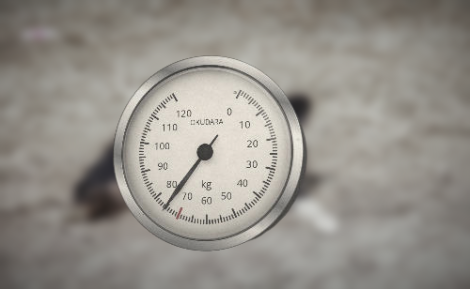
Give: **75** kg
